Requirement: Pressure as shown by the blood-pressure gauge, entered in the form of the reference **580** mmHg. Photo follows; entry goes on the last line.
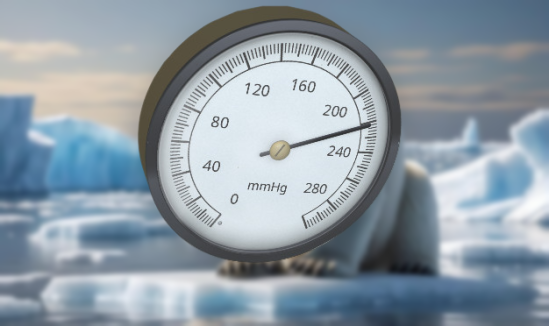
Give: **220** mmHg
